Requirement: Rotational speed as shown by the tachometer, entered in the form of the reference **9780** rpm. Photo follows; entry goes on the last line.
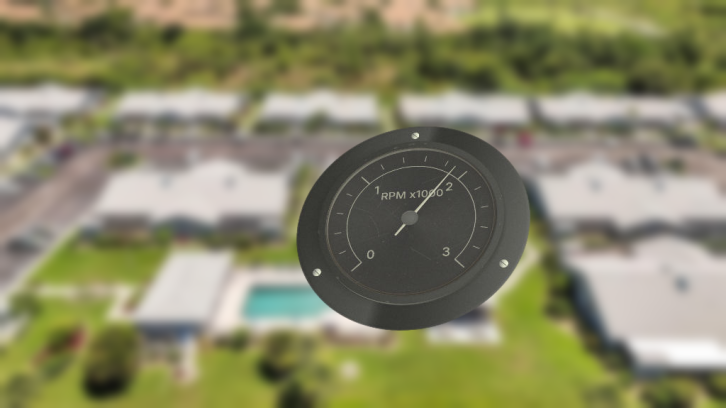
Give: **1900** rpm
